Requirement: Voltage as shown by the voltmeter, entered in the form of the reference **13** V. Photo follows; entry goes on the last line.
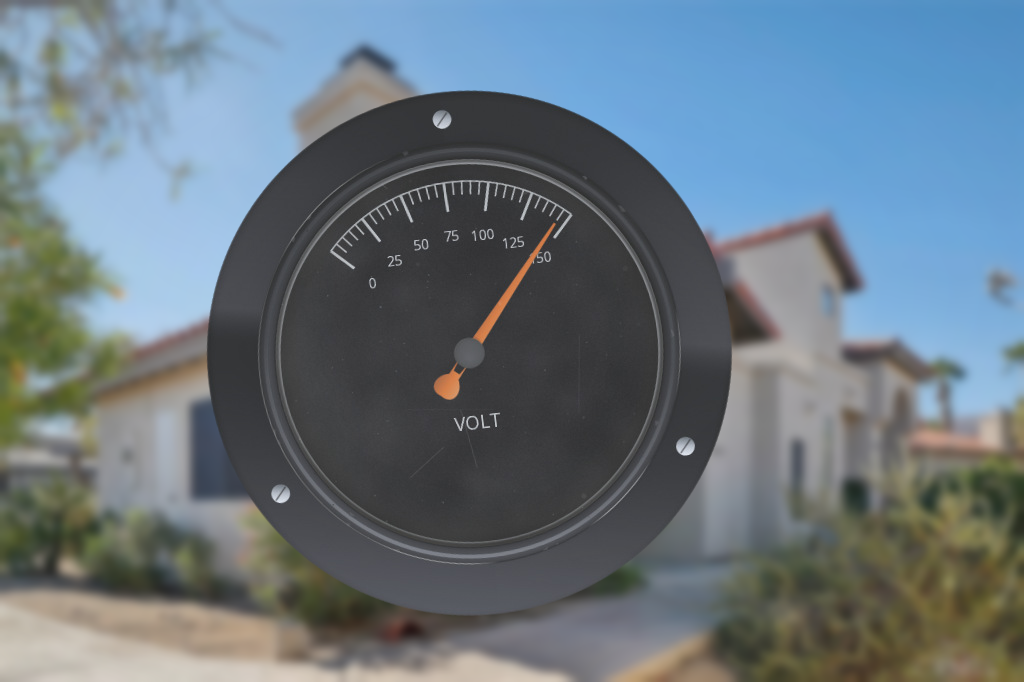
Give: **145** V
